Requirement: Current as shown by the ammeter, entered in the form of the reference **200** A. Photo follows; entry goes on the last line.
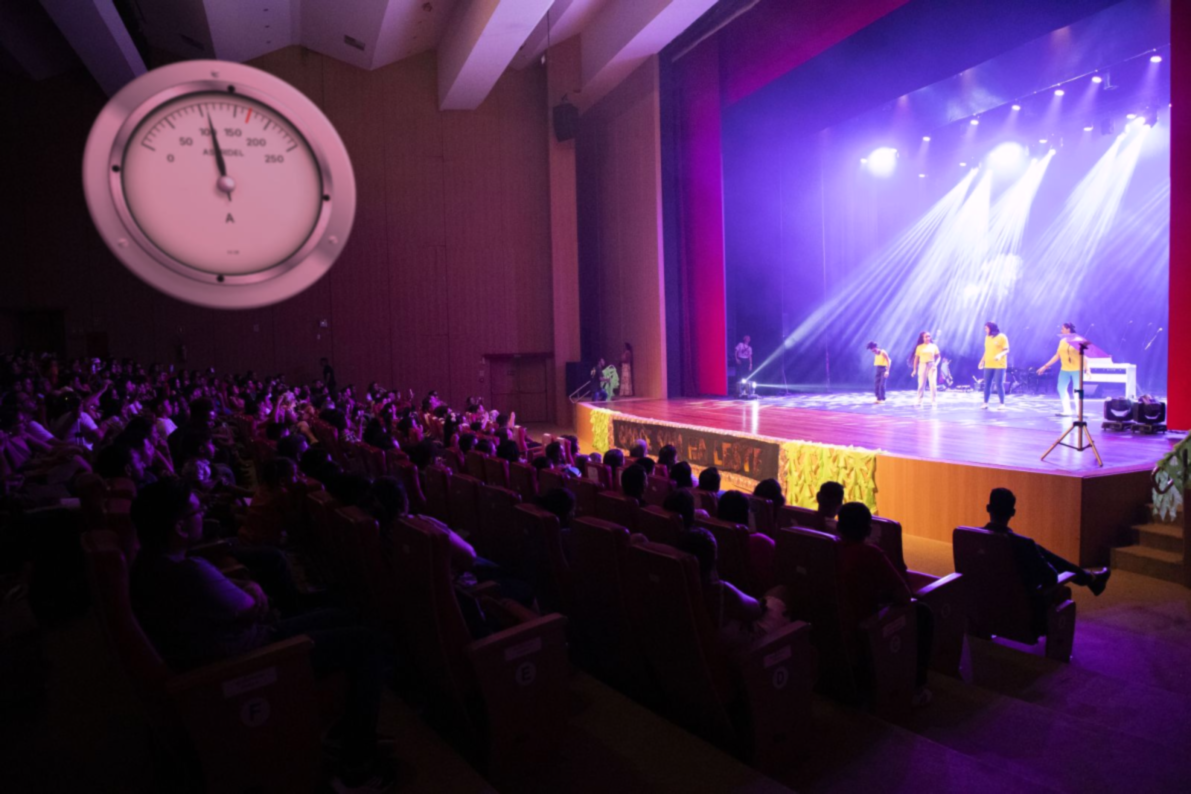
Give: **110** A
